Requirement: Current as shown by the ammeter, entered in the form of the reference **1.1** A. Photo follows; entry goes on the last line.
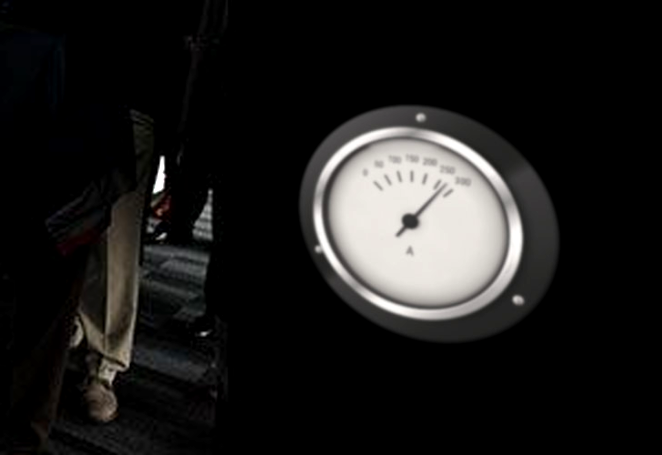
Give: **275** A
